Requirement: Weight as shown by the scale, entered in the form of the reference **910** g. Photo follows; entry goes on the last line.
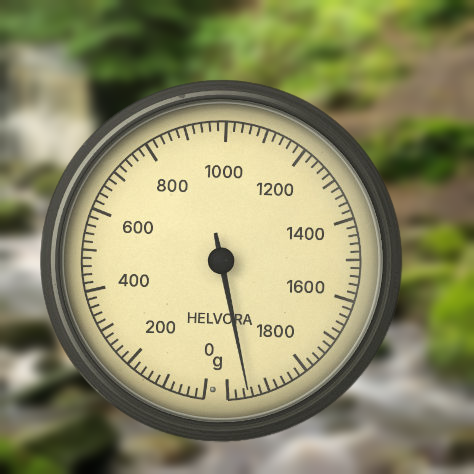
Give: **1950** g
